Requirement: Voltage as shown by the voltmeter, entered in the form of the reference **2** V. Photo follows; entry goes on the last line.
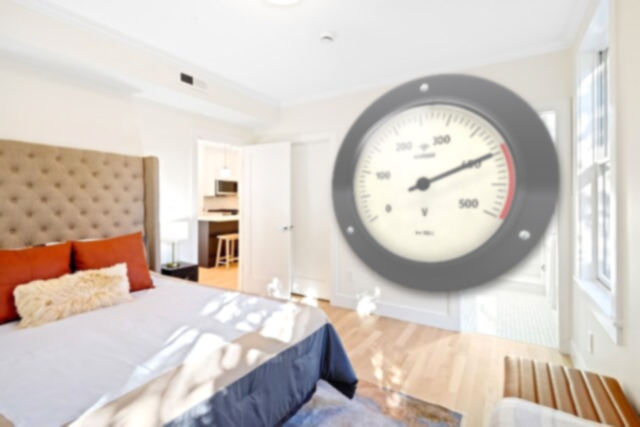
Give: **400** V
